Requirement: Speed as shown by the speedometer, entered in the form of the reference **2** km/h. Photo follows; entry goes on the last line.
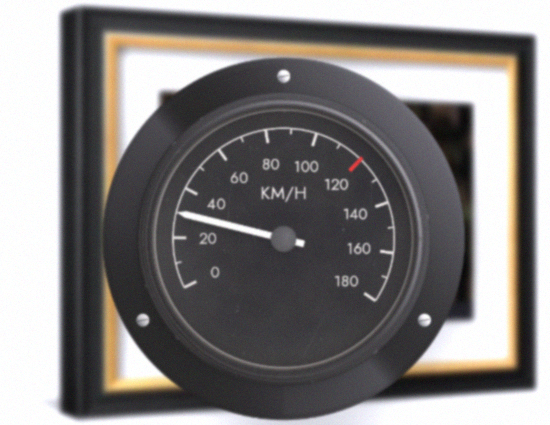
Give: **30** km/h
